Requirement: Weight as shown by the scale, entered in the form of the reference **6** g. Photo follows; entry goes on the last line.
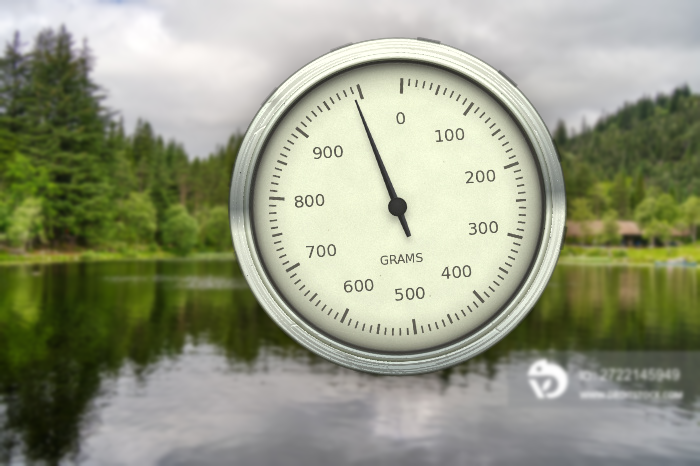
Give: **990** g
